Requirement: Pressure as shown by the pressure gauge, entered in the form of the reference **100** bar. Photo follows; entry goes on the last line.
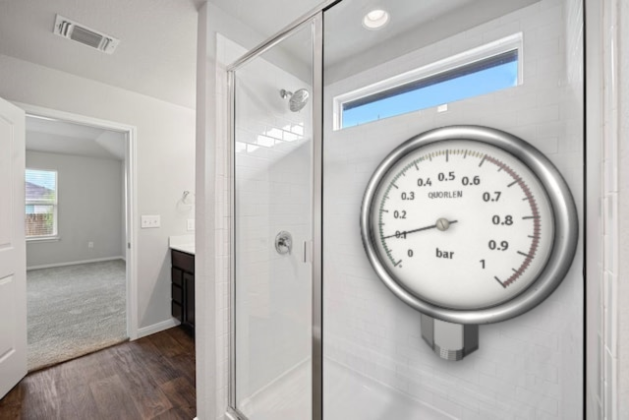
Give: **0.1** bar
